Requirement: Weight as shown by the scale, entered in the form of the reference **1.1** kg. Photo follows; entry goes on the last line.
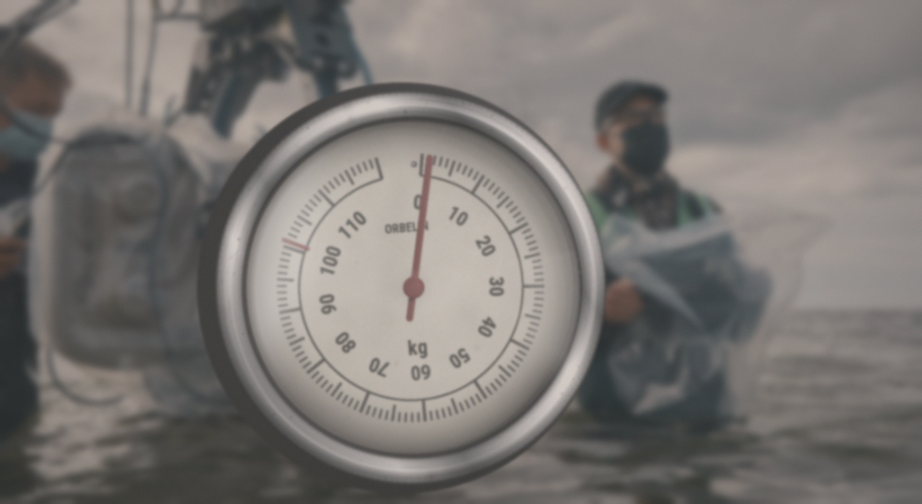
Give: **1** kg
